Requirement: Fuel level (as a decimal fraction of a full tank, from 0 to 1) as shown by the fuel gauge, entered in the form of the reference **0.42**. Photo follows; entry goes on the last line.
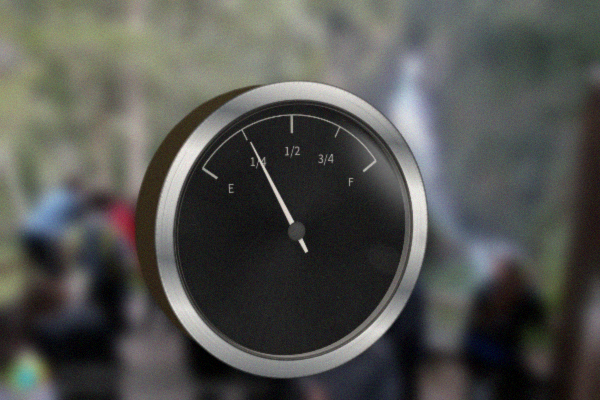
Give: **0.25**
